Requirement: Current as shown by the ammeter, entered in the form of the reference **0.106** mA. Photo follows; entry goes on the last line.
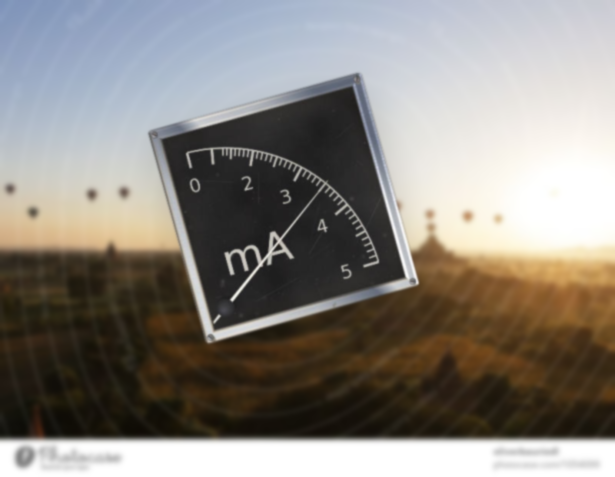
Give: **3.5** mA
